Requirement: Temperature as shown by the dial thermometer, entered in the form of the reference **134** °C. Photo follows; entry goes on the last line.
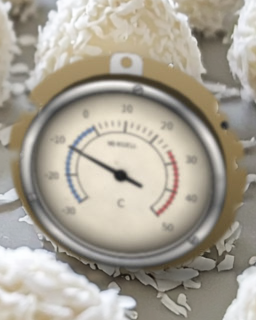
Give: **-10** °C
